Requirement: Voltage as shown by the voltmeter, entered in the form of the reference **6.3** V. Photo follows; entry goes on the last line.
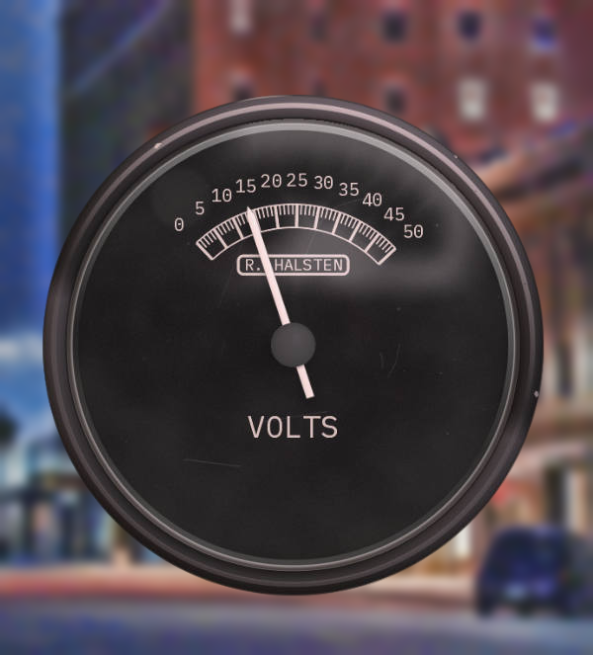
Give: **14** V
